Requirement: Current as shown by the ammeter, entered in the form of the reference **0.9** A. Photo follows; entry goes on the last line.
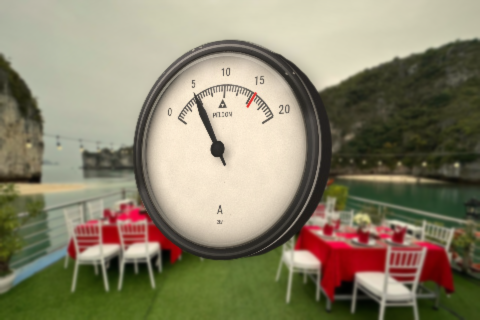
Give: **5** A
